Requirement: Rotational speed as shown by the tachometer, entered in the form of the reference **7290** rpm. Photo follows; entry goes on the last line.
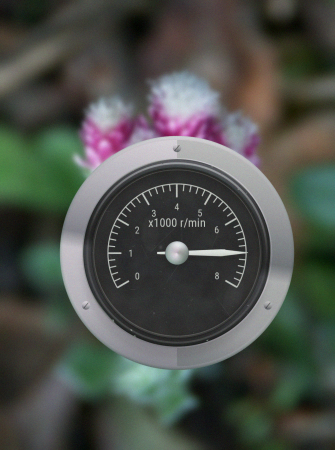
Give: **7000** rpm
